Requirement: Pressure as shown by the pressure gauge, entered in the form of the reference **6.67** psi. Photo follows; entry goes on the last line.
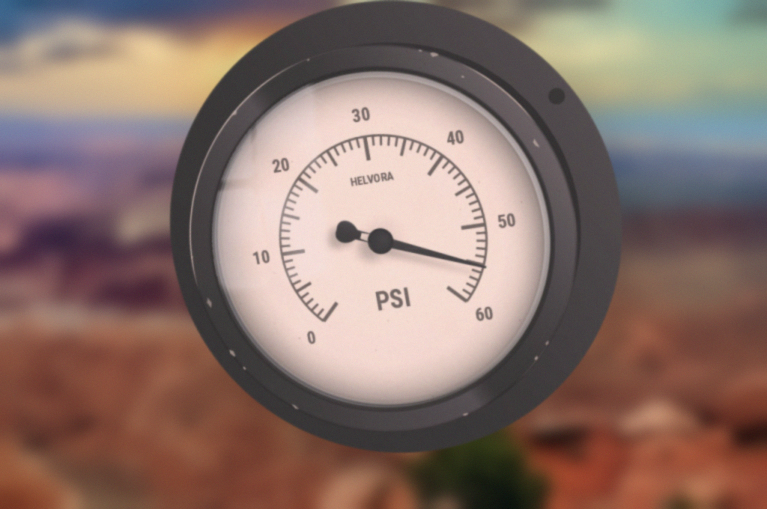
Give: **55** psi
